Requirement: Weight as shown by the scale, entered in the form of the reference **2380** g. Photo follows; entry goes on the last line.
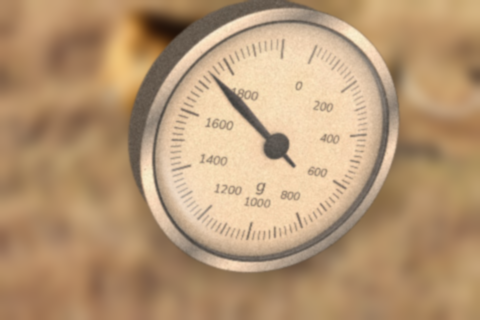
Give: **1740** g
